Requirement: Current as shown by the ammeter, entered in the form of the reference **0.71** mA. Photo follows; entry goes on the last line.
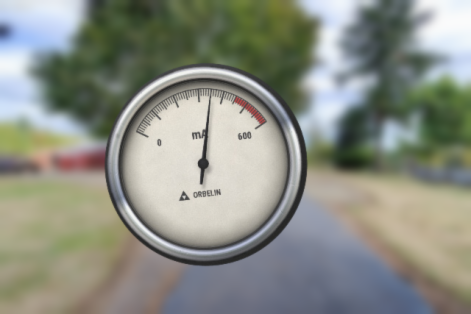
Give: **350** mA
